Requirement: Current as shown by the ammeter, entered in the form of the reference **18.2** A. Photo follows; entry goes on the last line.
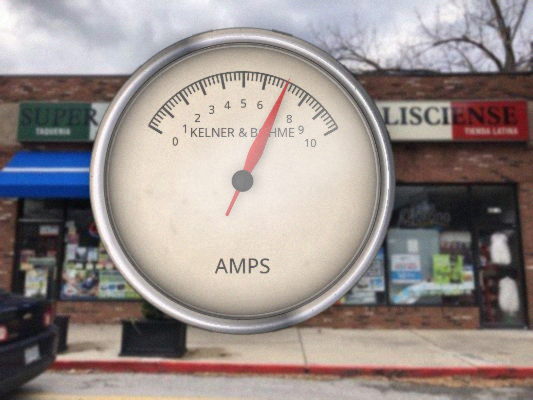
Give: **7** A
